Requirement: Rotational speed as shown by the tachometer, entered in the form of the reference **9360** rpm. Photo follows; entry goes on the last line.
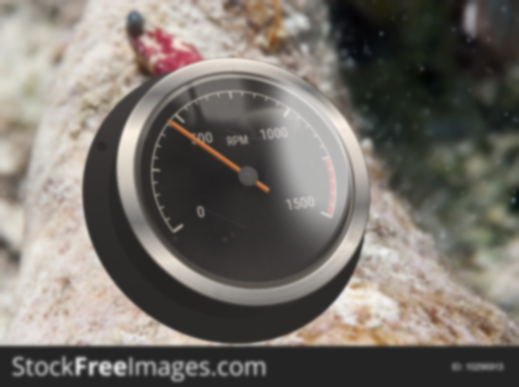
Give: **450** rpm
